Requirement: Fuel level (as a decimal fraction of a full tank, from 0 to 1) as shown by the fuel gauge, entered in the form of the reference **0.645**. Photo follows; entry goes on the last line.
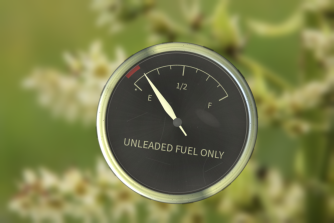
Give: **0.125**
